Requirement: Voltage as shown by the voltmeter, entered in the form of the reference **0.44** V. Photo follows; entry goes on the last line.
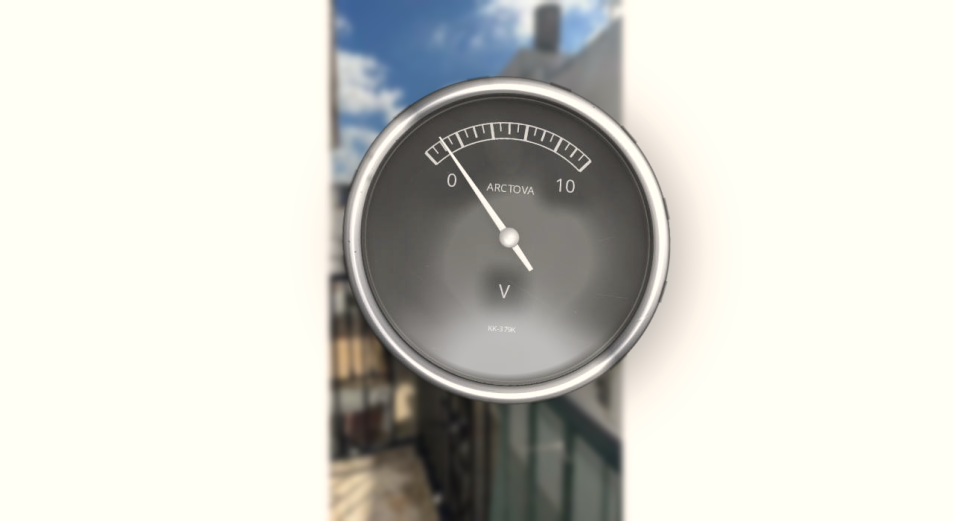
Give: **1** V
